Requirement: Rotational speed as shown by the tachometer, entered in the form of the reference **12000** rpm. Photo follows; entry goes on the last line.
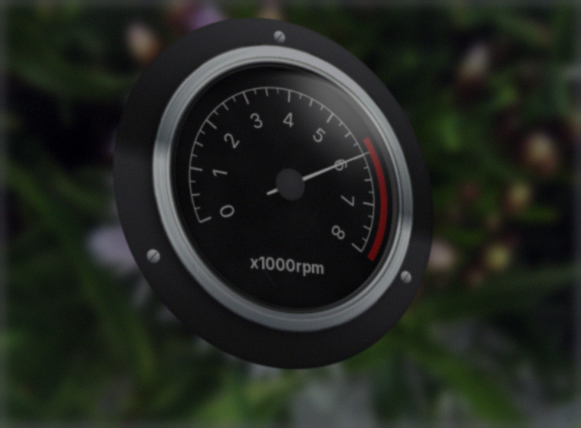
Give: **6000** rpm
